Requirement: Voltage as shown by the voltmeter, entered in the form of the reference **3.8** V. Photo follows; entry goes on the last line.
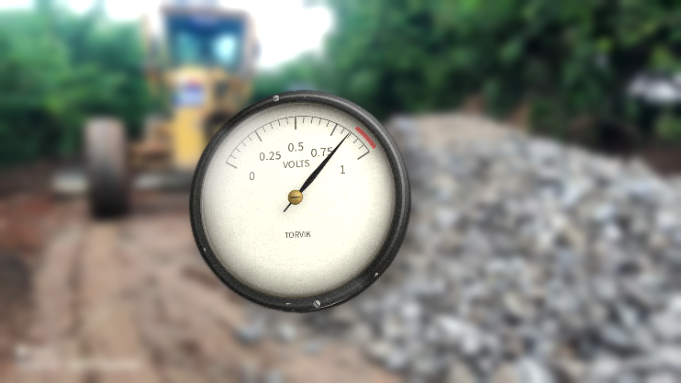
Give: **0.85** V
